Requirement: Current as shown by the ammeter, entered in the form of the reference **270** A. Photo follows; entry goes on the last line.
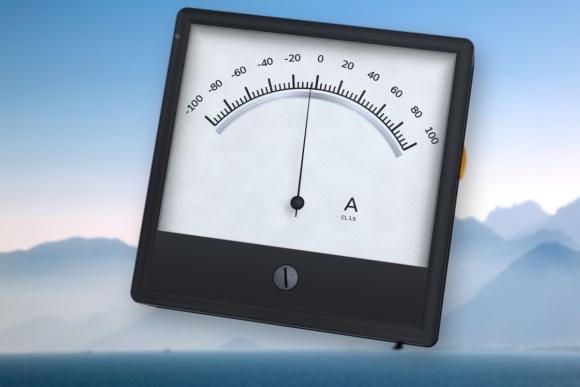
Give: **-4** A
